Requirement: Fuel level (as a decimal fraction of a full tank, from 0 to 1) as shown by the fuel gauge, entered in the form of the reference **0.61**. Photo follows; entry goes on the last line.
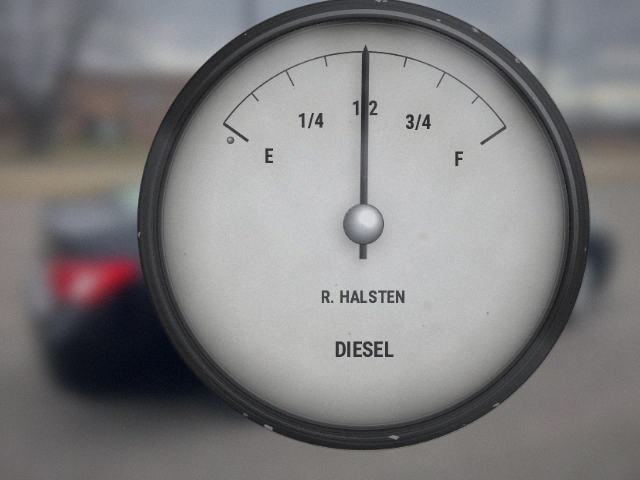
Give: **0.5**
